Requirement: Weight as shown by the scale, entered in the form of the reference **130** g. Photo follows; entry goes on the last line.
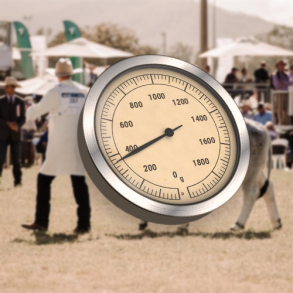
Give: **360** g
